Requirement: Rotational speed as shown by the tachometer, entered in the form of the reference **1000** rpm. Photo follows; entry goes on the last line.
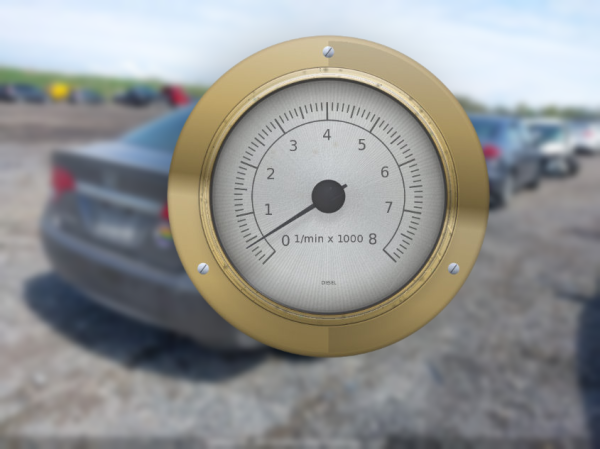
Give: **400** rpm
